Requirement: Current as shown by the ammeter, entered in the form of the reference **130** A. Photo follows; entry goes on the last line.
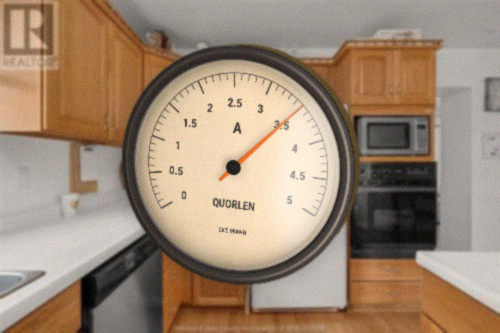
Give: **3.5** A
